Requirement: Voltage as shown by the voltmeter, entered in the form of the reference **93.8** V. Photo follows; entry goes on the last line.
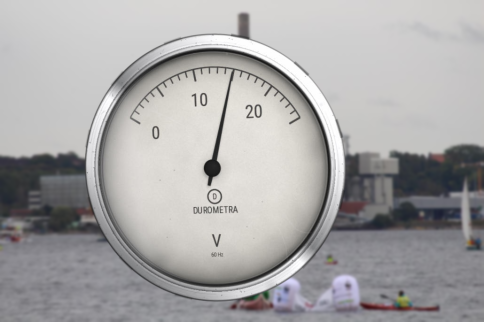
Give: **15** V
